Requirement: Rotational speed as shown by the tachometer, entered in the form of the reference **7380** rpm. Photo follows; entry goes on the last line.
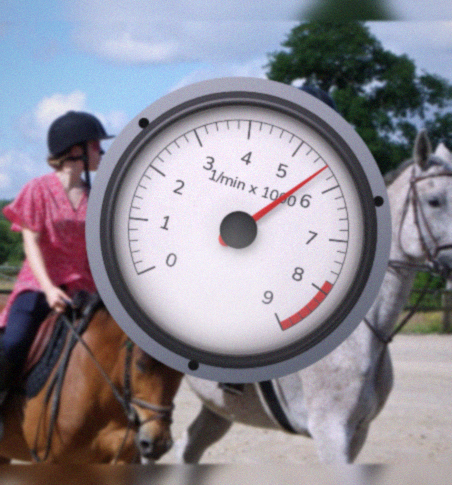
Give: **5600** rpm
